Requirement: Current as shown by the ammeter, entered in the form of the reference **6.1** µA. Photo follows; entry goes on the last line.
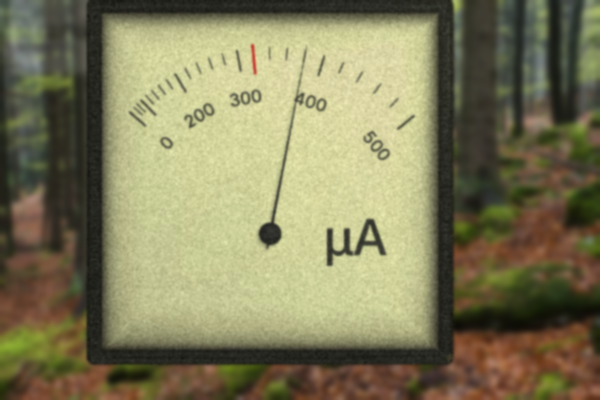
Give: **380** µA
